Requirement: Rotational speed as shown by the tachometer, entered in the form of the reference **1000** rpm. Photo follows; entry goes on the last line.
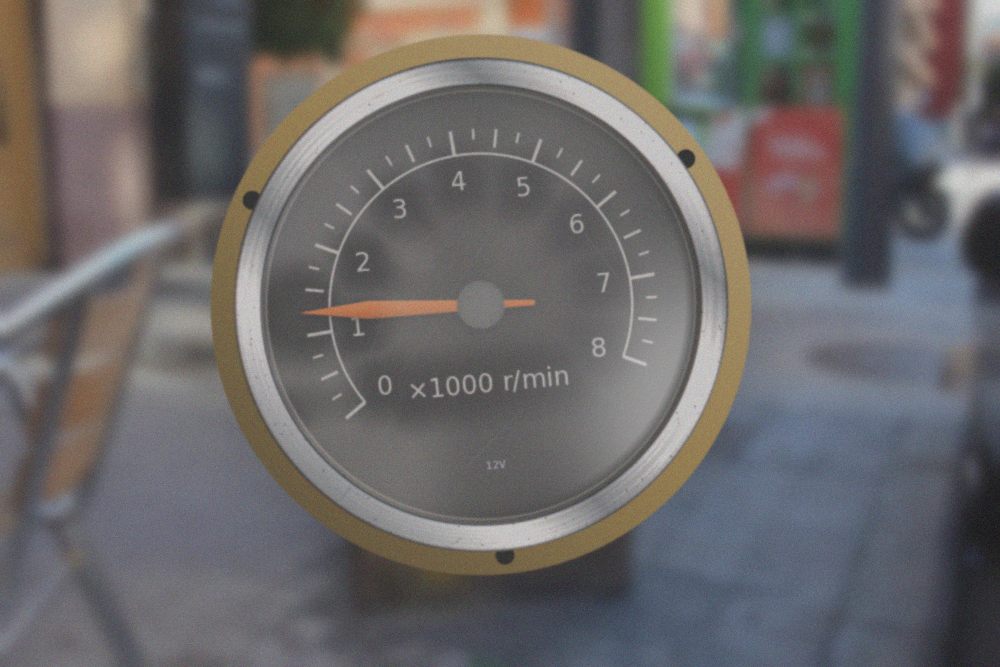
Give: **1250** rpm
